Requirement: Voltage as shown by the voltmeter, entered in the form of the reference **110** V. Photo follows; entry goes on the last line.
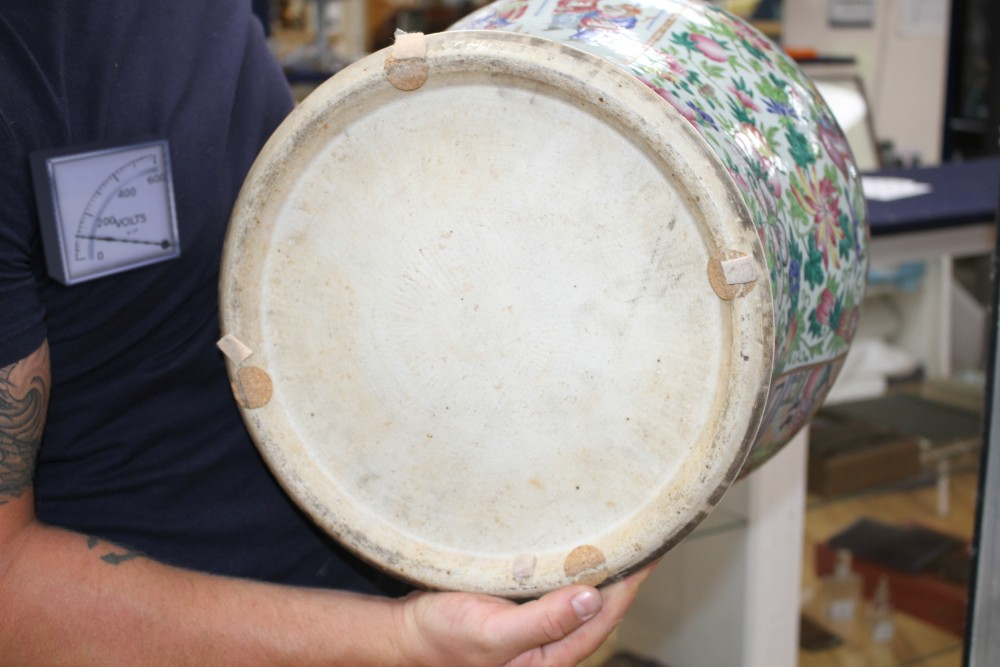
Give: **100** V
